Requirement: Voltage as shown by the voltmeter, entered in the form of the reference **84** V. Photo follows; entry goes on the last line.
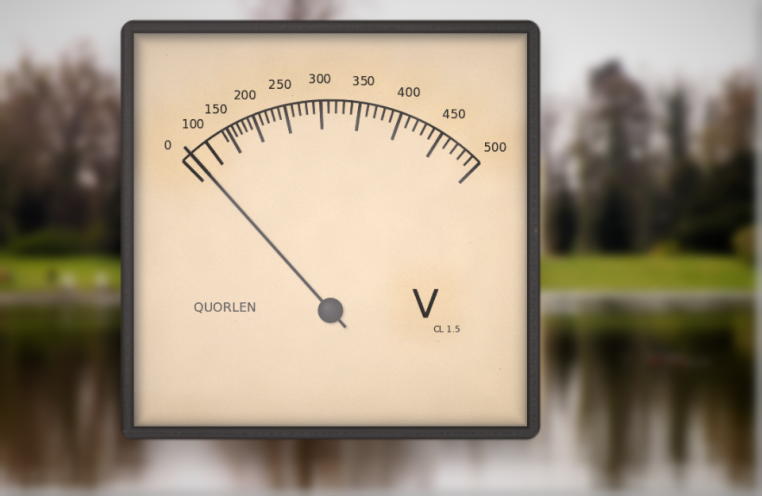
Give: **50** V
